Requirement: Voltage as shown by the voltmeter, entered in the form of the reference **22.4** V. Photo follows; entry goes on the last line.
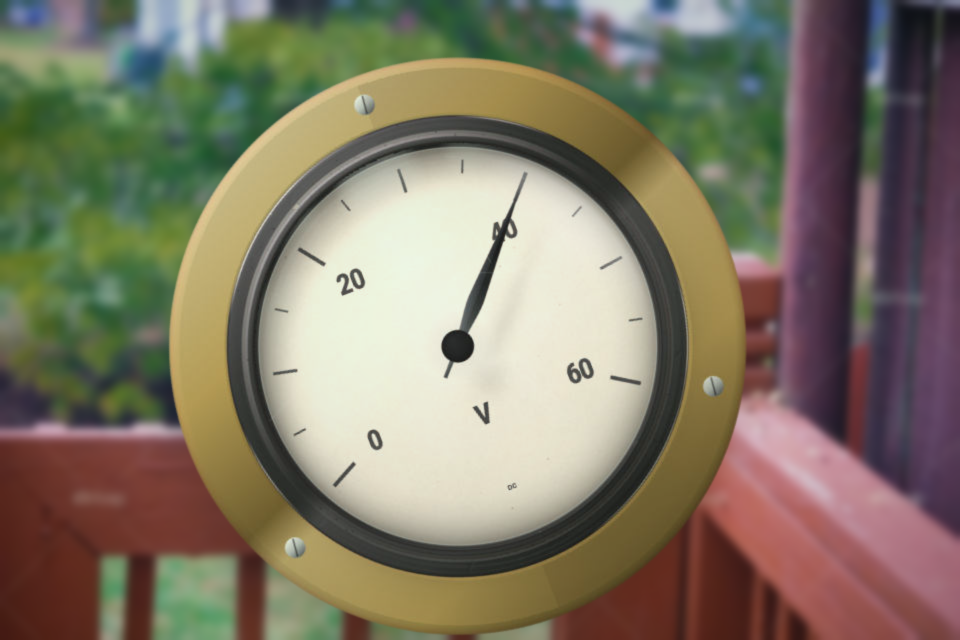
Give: **40** V
